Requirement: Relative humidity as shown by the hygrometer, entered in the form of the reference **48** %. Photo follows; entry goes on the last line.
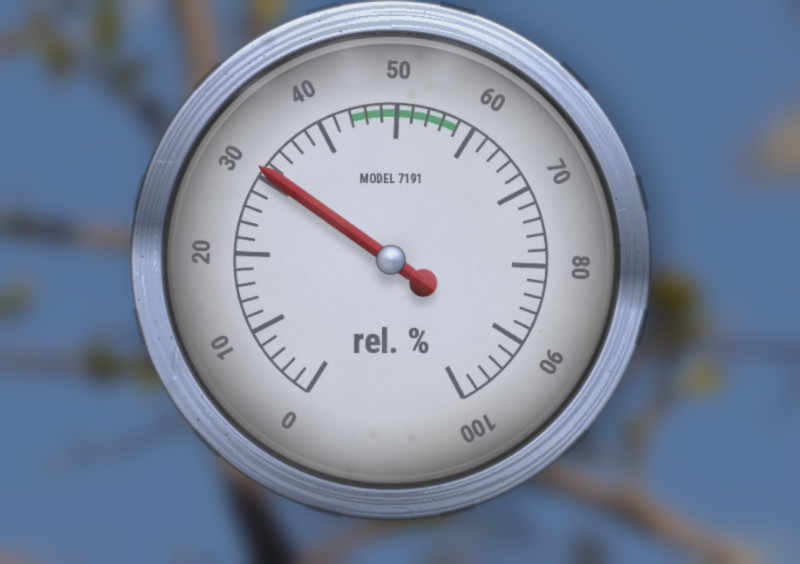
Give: **31** %
